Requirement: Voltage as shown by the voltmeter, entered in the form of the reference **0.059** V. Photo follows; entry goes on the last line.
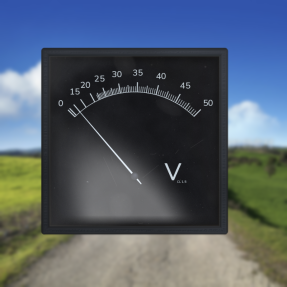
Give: **10** V
